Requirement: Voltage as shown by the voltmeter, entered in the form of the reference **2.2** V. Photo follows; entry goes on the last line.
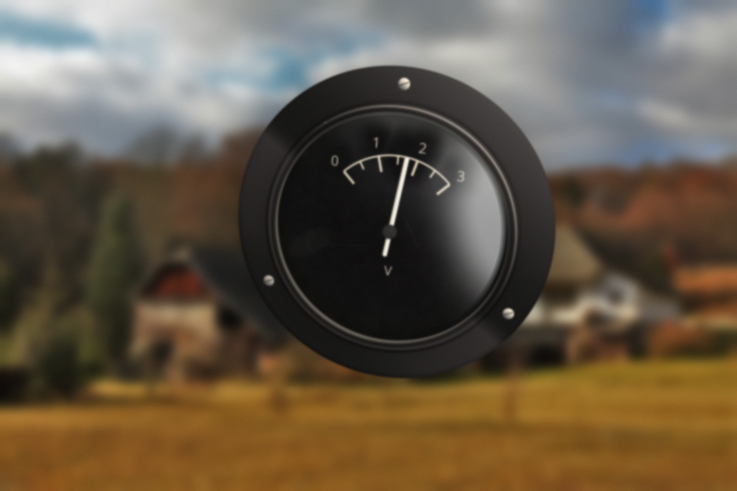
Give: **1.75** V
